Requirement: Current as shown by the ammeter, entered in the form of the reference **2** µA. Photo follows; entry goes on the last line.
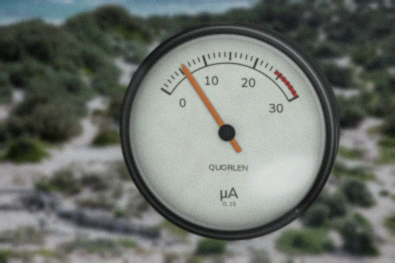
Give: **6** µA
